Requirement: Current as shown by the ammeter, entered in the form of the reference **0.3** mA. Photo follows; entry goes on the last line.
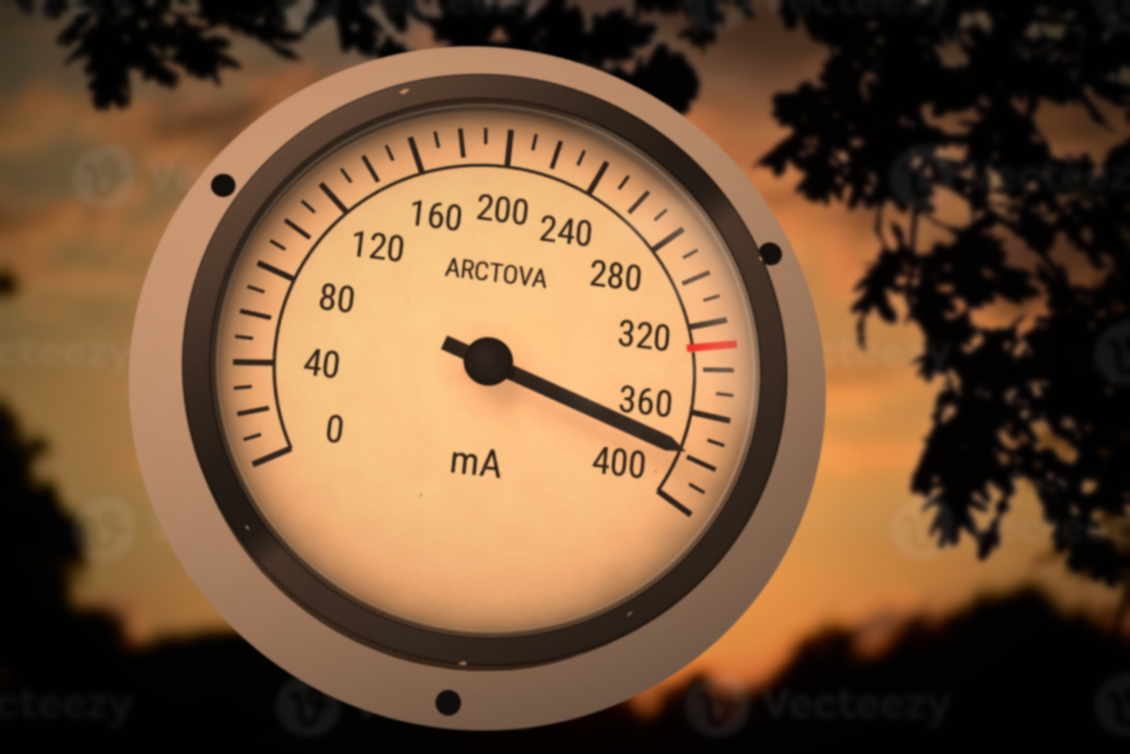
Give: **380** mA
